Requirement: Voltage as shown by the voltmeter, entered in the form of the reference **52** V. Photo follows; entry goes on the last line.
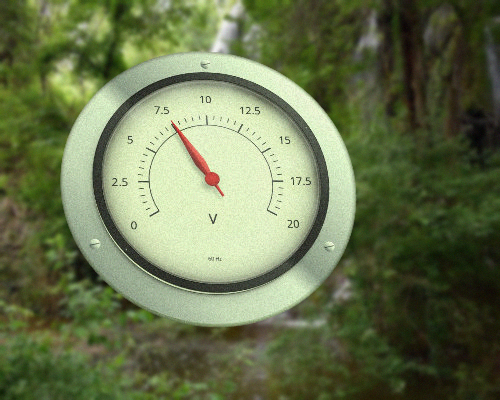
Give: **7.5** V
